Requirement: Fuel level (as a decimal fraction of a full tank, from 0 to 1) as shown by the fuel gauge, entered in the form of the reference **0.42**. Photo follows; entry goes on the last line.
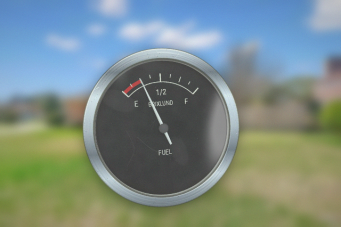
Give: **0.25**
